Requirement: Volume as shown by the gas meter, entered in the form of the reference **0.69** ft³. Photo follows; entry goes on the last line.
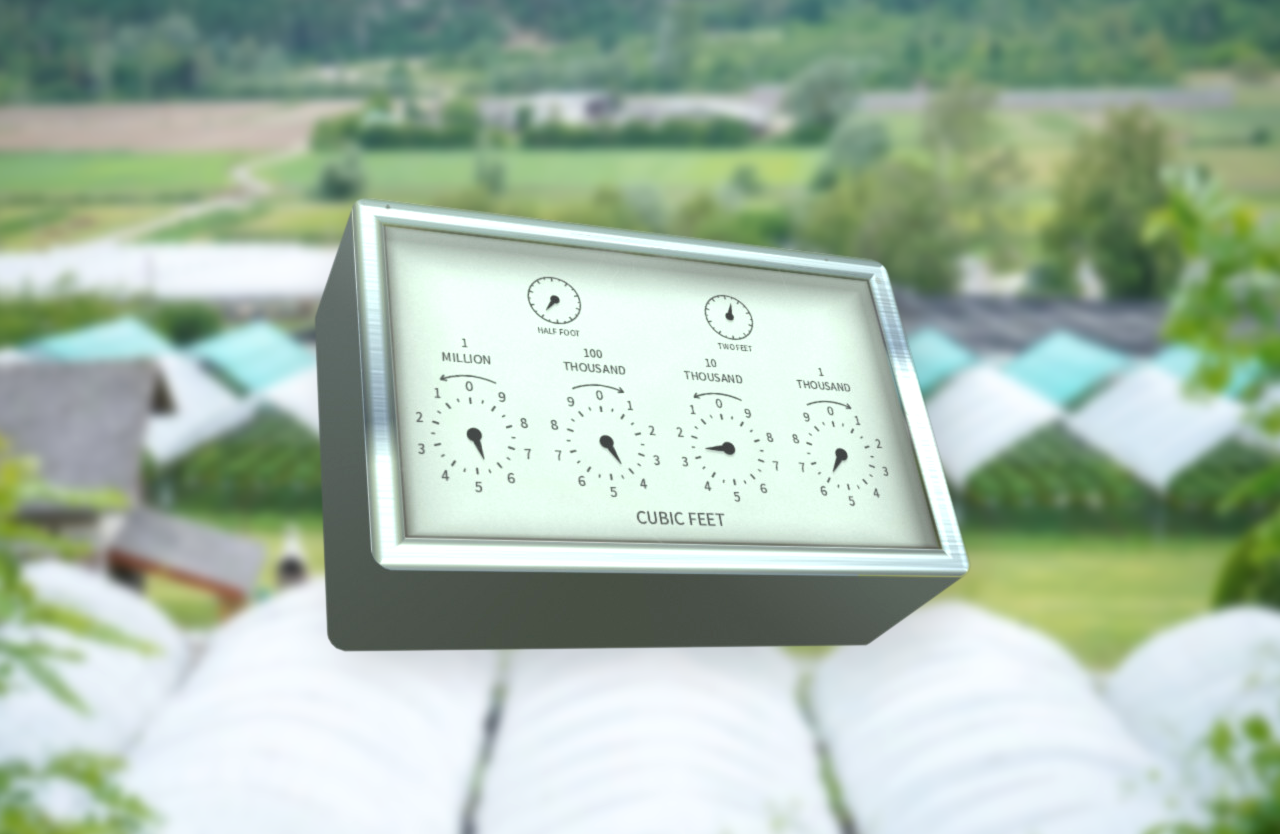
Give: **542600** ft³
